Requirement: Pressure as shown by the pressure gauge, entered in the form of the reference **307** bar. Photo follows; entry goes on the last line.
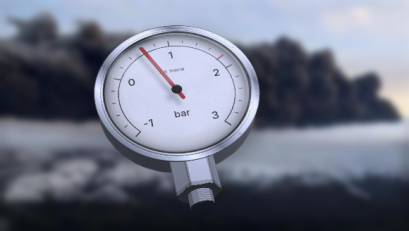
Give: **0.6** bar
